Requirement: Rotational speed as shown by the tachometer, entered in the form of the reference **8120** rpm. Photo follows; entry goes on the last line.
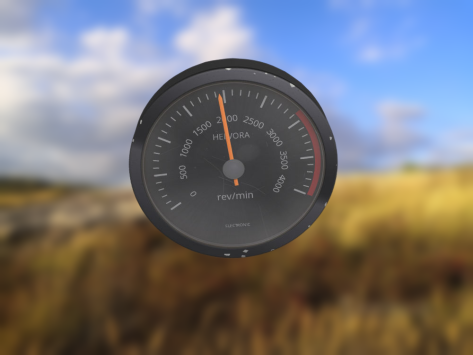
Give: **1950** rpm
